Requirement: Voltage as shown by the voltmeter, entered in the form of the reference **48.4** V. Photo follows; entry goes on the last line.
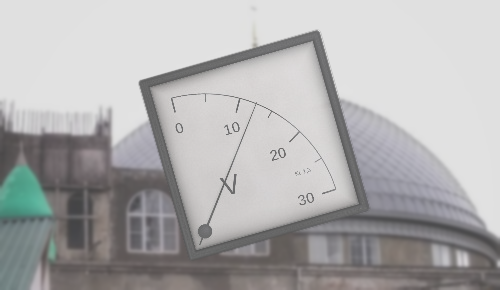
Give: **12.5** V
